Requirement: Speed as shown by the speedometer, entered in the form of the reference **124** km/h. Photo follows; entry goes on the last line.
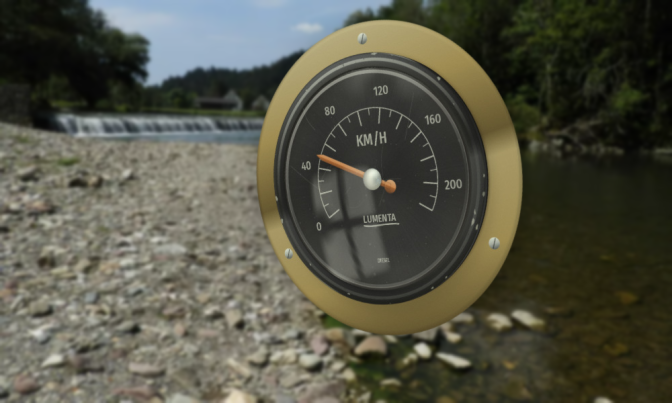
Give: **50** km/h
